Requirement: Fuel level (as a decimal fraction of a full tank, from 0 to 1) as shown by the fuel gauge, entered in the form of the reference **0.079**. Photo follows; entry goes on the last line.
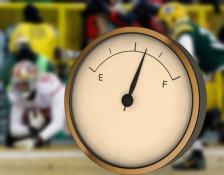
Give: **0.625**
